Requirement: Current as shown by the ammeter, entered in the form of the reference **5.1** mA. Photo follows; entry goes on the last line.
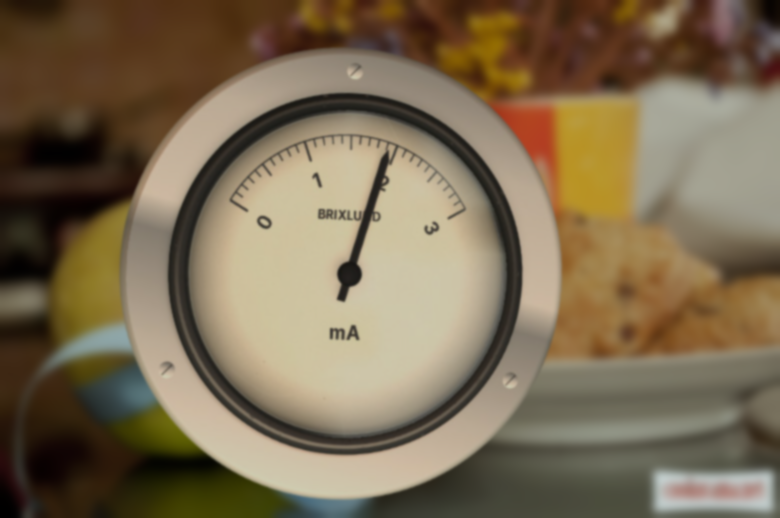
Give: **1.9** mA
